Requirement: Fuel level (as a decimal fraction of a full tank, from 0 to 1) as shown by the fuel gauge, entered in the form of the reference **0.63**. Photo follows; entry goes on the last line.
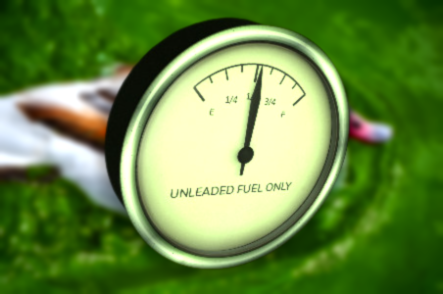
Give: **0.5**
